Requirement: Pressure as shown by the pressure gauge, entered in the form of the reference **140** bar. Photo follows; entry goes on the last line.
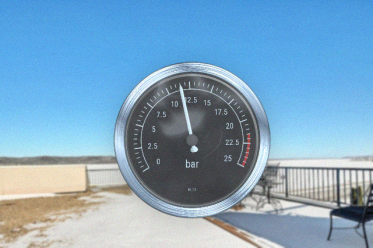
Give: **11.5** bar
